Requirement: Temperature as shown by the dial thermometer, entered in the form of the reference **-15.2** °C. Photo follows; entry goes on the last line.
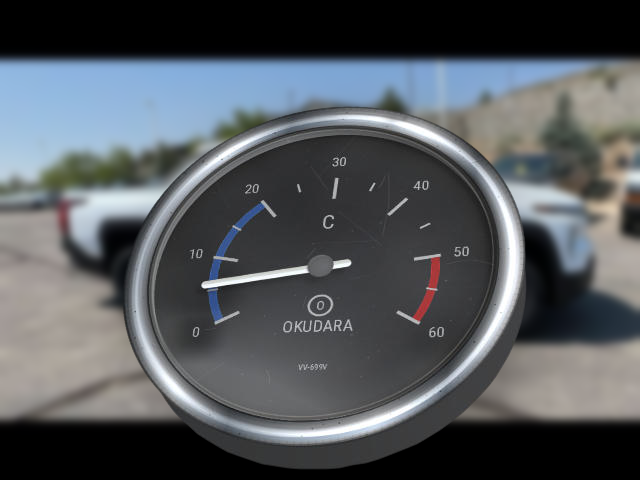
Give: **5** °C
